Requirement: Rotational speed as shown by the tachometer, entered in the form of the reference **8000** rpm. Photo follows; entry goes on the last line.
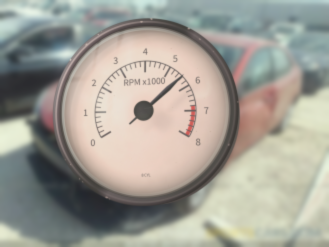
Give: **5600** rpm
